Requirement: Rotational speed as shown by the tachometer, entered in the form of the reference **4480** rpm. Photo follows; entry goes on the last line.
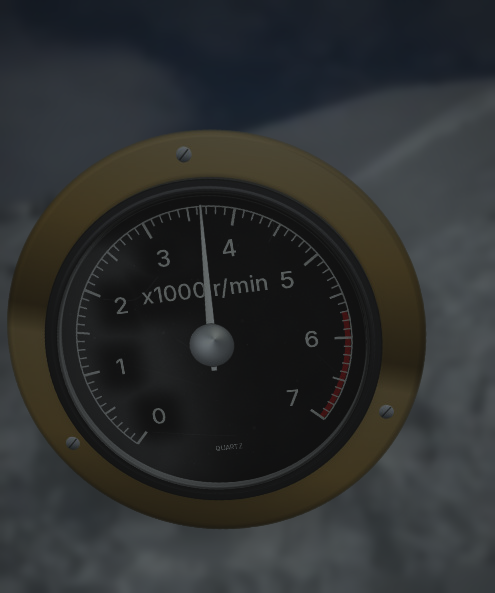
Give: **3650** rpm
